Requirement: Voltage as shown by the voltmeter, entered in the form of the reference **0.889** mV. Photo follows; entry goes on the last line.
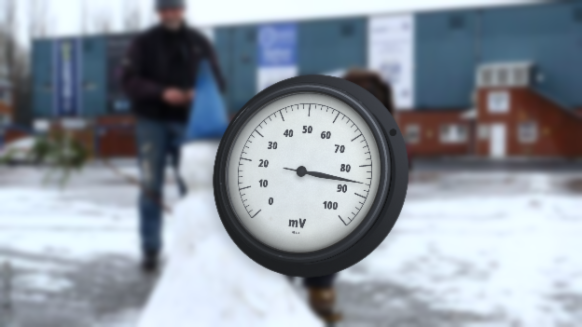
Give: **86** mV
